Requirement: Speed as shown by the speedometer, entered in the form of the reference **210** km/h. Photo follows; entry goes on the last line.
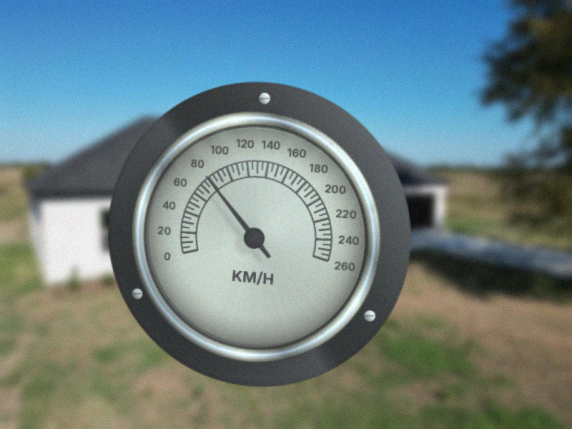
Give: **80** km/h
